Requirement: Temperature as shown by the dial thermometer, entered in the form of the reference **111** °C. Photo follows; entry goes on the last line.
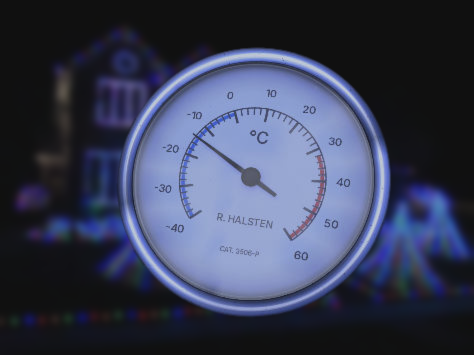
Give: **-14** °C
